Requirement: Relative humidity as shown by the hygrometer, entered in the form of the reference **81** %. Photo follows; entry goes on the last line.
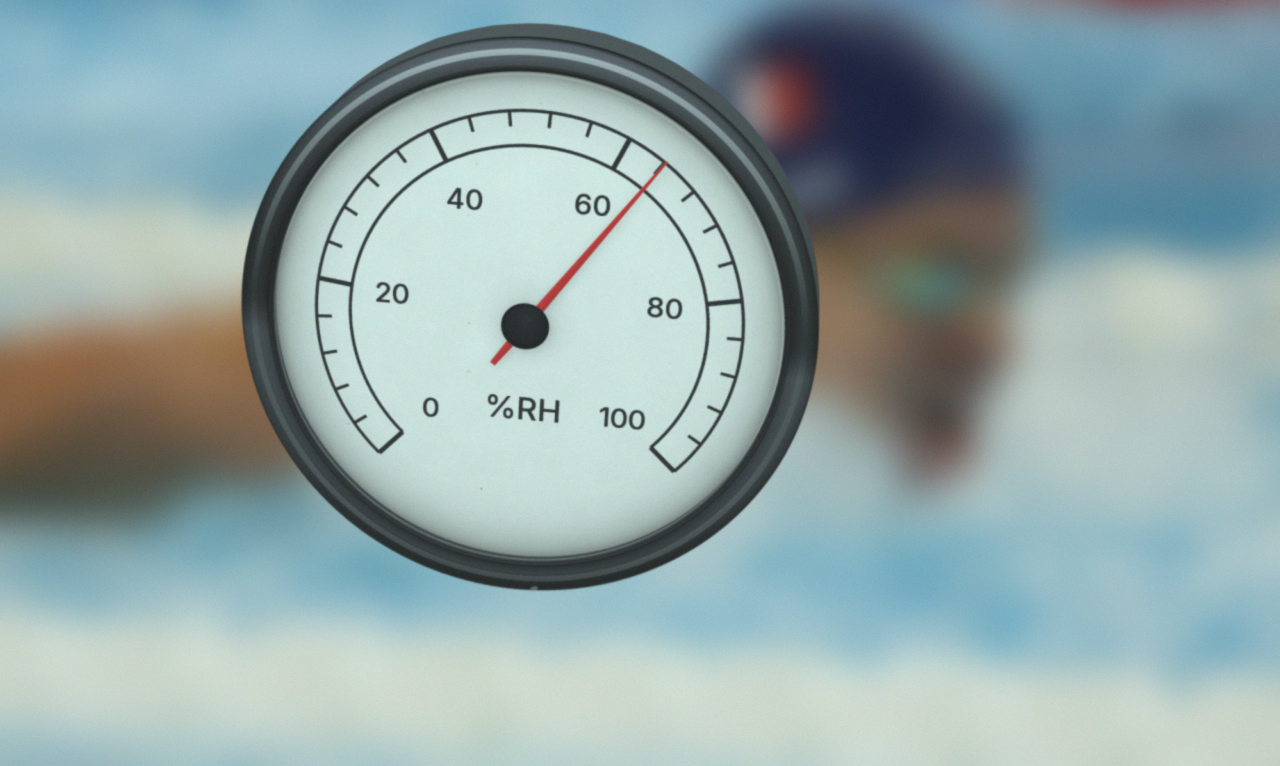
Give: **64** %
